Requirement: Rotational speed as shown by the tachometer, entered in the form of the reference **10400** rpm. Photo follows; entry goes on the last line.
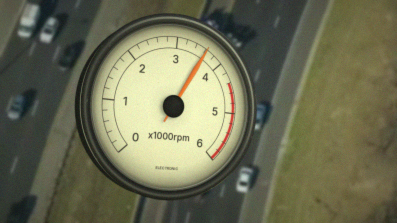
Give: **3600** rpm
